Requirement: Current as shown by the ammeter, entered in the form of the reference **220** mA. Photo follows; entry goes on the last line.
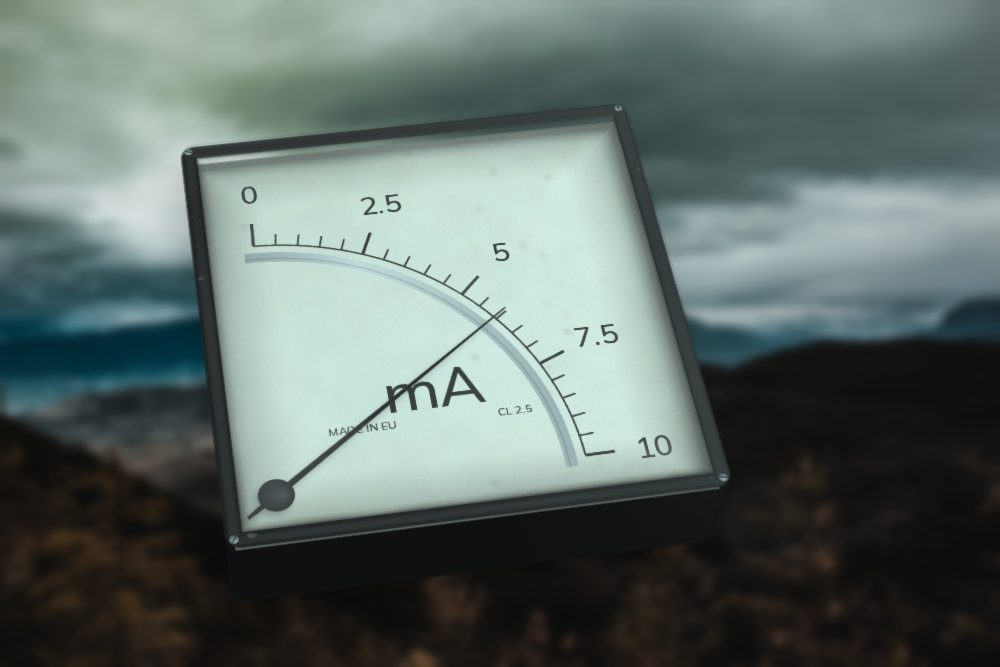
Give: **6** mA
